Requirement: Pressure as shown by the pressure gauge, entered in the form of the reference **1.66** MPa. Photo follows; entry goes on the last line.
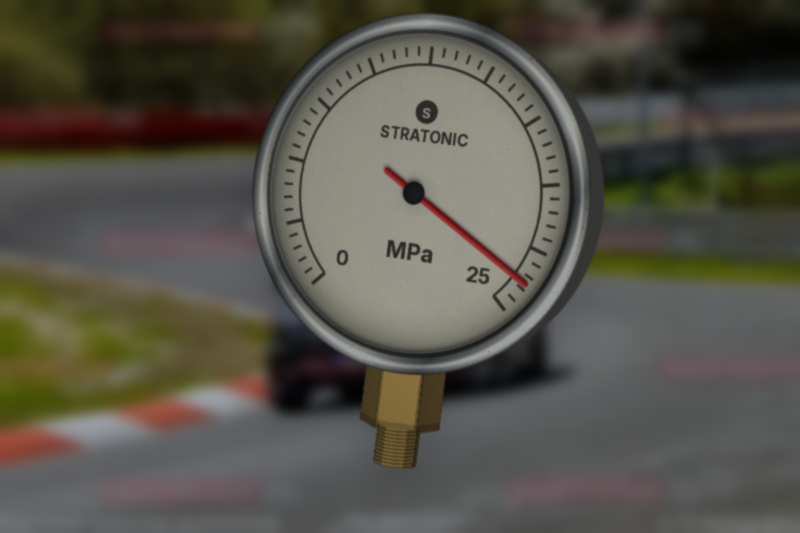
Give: **23.75** MPa
